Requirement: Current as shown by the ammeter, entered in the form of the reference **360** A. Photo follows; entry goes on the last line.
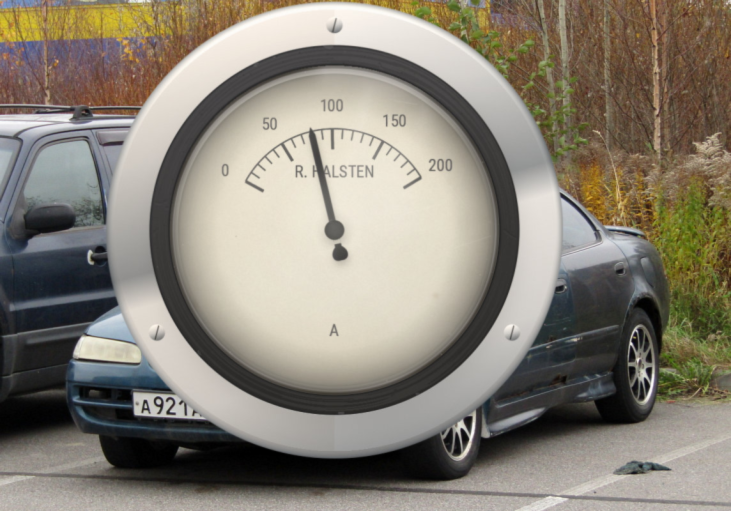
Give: **80** A
